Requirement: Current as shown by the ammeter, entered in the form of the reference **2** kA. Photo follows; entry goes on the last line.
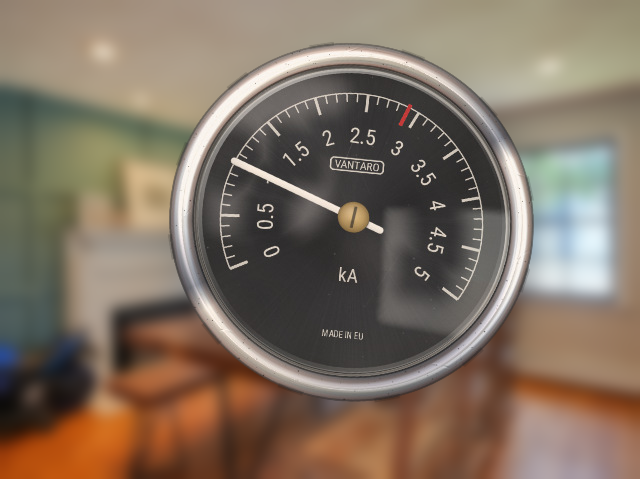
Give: **1** kA
